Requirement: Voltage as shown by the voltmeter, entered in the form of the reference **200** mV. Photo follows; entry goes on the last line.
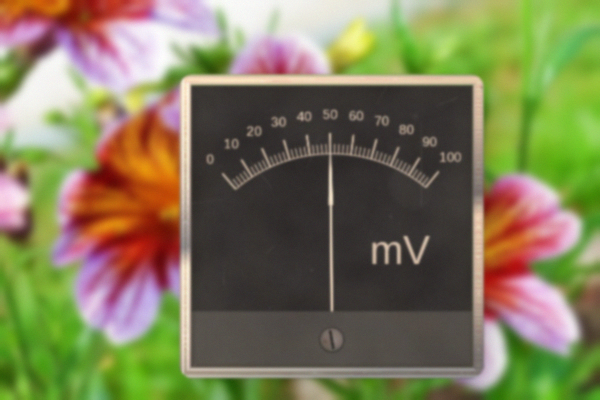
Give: **50** mV
